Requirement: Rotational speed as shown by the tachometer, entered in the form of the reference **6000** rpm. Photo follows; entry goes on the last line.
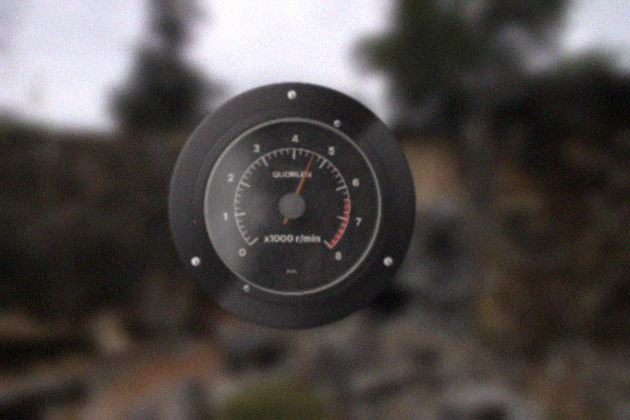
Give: **4600** rpm
